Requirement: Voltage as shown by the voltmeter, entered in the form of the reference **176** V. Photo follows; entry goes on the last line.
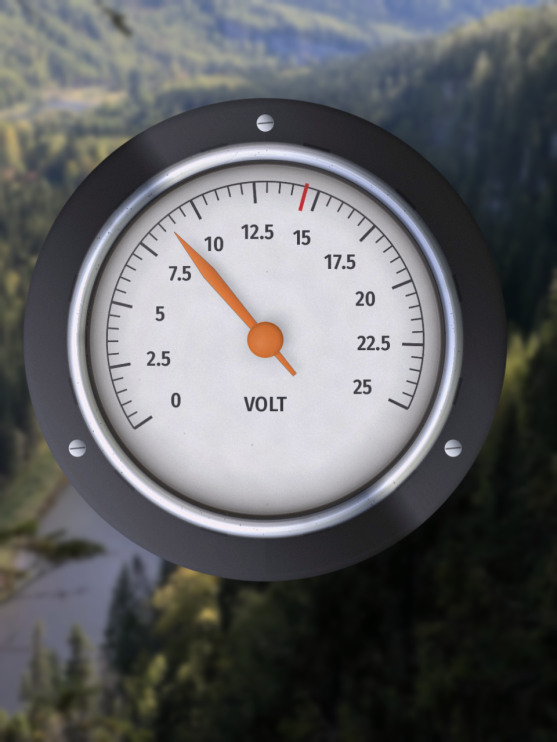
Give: **8.75** V
